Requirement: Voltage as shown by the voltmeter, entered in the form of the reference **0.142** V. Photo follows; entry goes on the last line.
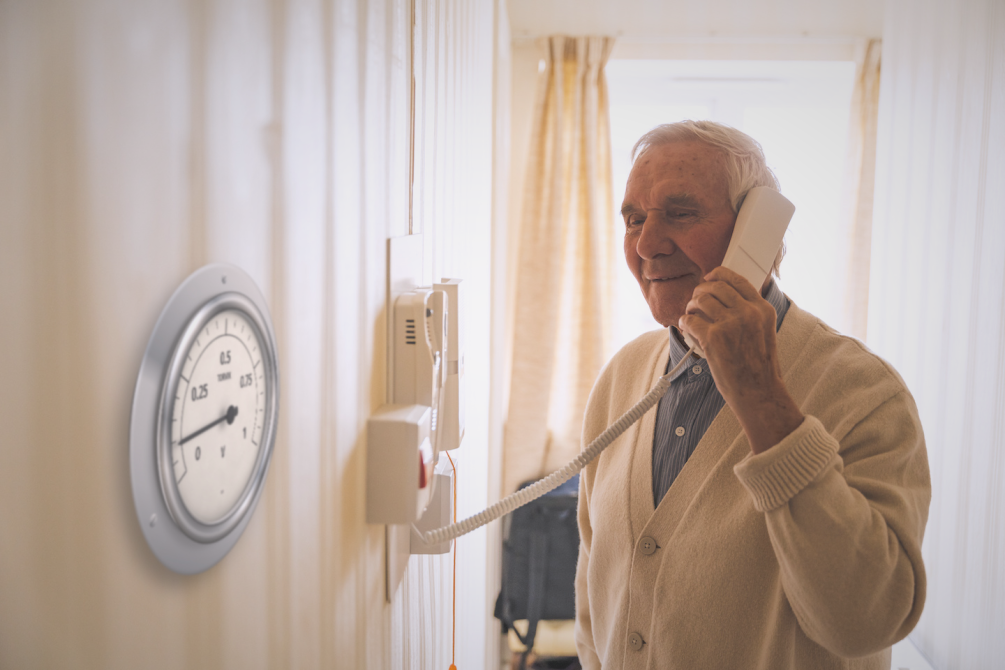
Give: **0.1** V
